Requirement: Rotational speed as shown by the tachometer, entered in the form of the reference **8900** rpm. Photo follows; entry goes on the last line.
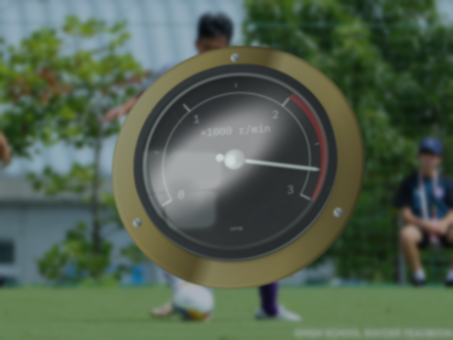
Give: **2750** rpm
